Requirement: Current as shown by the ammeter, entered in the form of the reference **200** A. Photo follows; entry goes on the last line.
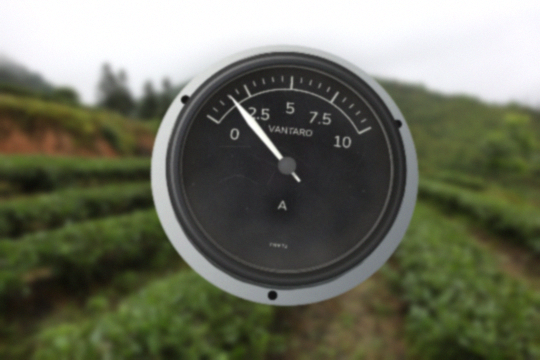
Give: **1.5** A
